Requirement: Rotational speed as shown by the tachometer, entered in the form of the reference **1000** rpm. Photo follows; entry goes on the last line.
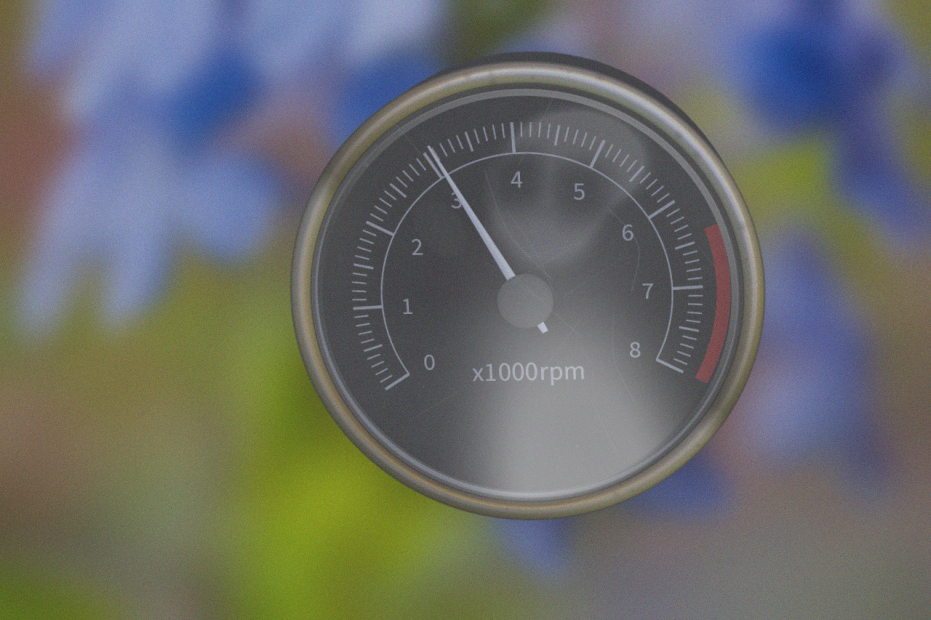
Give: **3100** rpm
